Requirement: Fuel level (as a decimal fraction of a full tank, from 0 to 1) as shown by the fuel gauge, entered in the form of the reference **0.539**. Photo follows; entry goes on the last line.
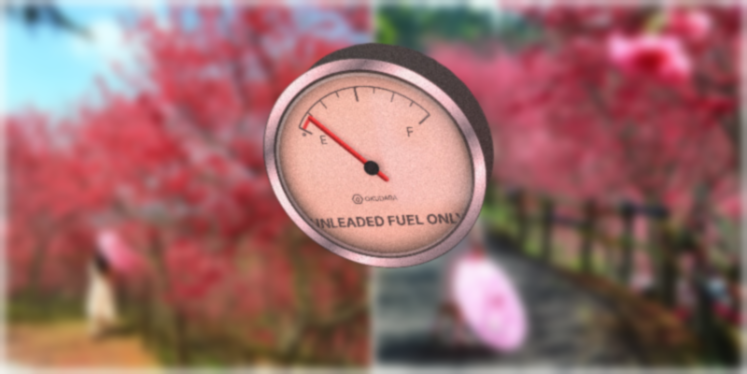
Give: **0.125**
